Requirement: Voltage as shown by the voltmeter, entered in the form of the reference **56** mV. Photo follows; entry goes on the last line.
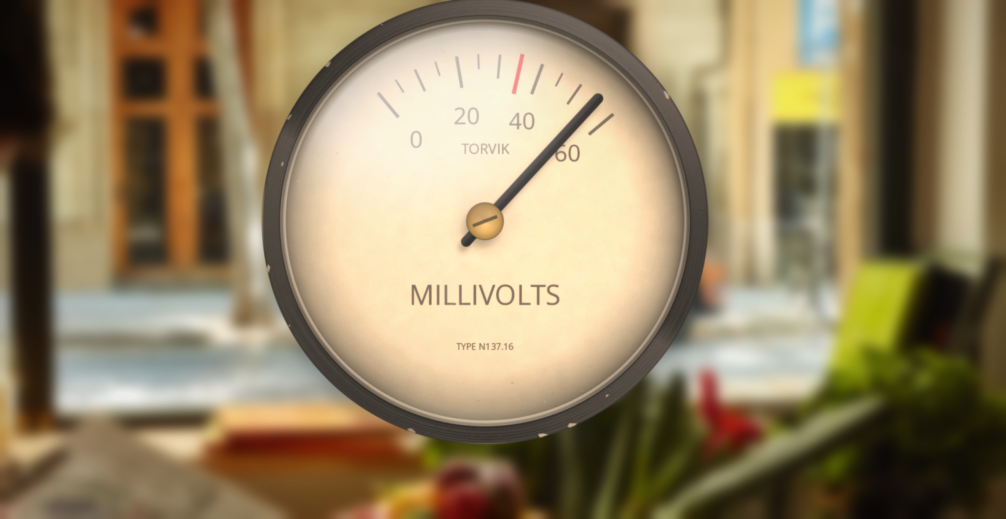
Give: **55** mV
